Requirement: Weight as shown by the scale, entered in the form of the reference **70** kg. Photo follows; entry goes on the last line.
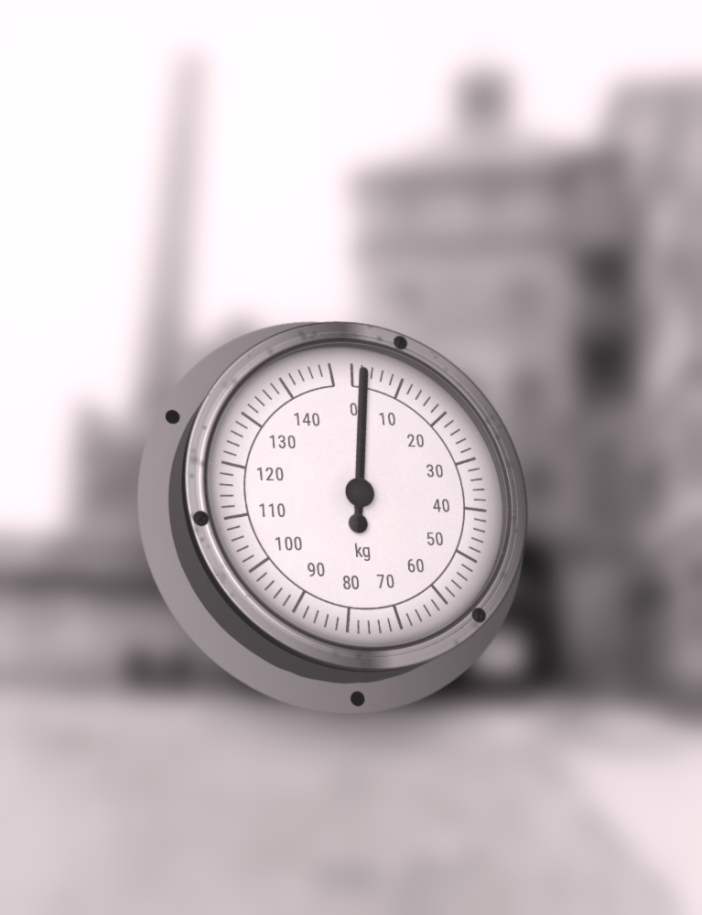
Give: **2** kg
